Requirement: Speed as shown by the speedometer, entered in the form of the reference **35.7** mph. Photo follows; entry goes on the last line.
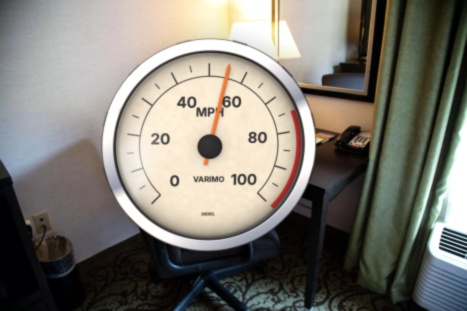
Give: **55** mph
